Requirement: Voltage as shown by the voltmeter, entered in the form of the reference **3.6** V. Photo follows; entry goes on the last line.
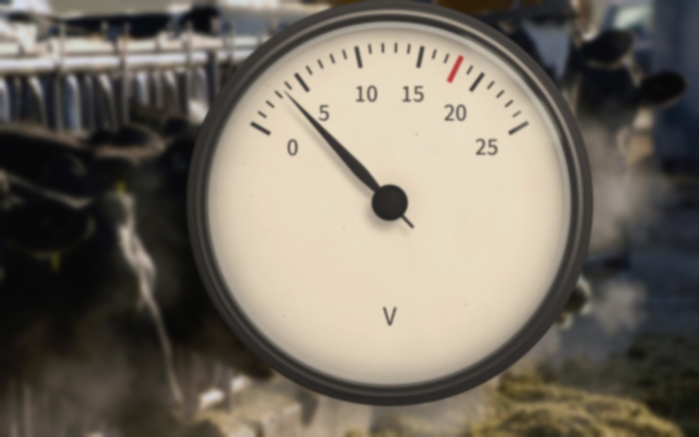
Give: **3.5** V
